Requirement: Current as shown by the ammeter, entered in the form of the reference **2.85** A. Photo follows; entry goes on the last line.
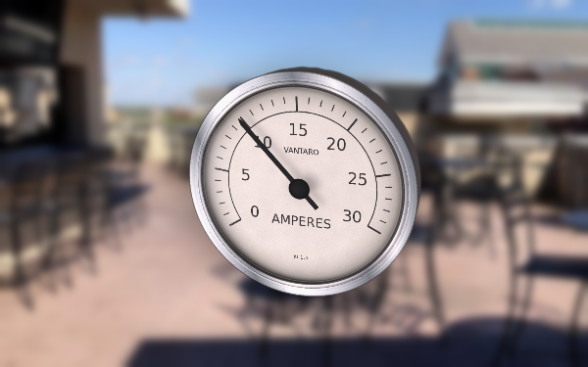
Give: **10** A
